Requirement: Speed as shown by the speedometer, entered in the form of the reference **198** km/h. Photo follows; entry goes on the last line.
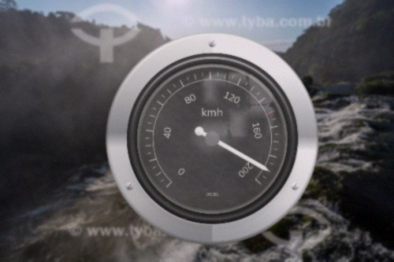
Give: **190** km/h
